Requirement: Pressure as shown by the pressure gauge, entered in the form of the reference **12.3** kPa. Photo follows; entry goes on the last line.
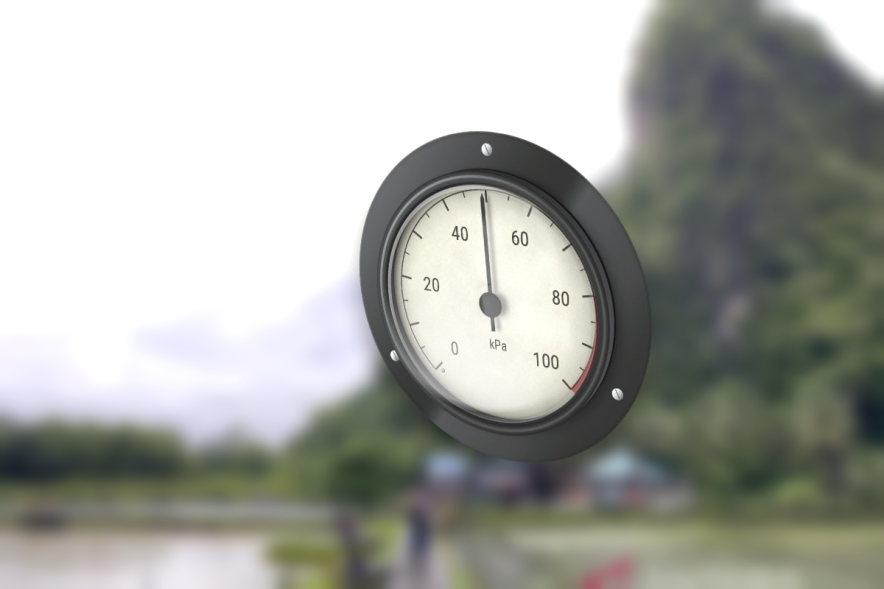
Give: **50** kPa
